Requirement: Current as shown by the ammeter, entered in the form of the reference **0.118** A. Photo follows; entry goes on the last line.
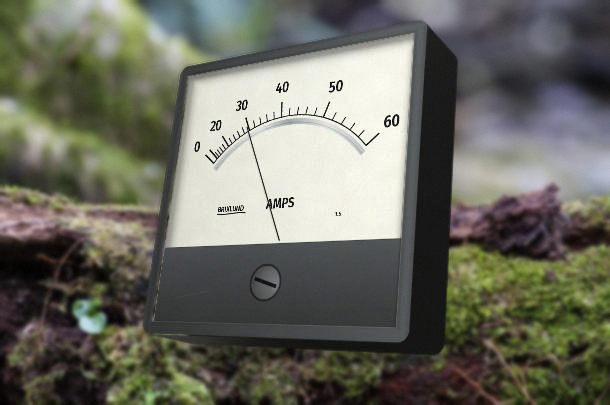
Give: **30** A
